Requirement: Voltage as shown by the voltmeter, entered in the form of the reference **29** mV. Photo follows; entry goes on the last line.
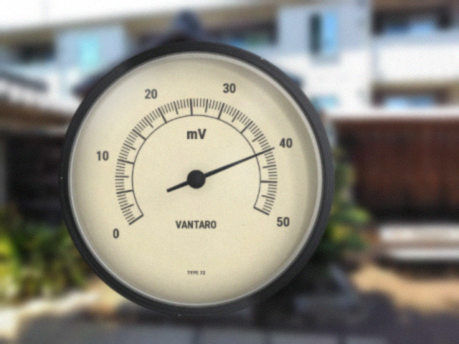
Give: **40** mV
